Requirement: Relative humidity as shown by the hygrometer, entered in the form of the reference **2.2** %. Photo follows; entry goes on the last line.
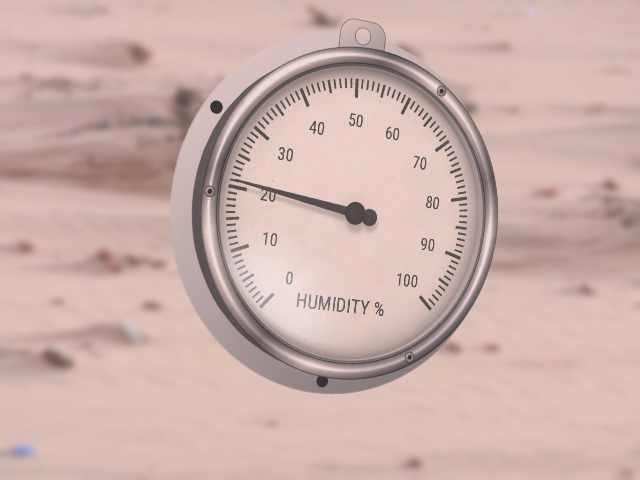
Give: **21** %
